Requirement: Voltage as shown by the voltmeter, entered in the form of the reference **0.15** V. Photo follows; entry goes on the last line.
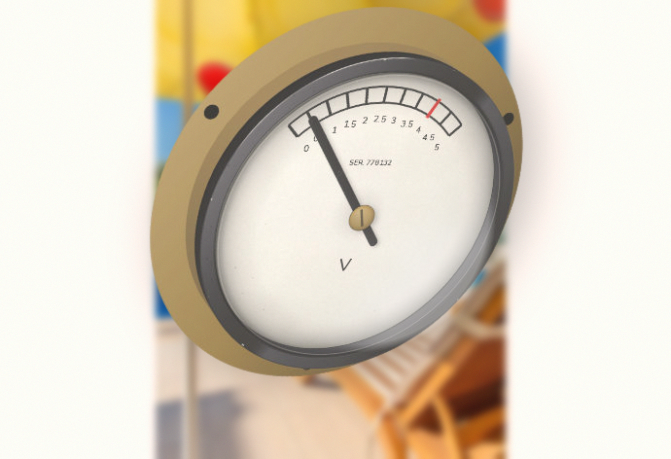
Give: **0.5** V
